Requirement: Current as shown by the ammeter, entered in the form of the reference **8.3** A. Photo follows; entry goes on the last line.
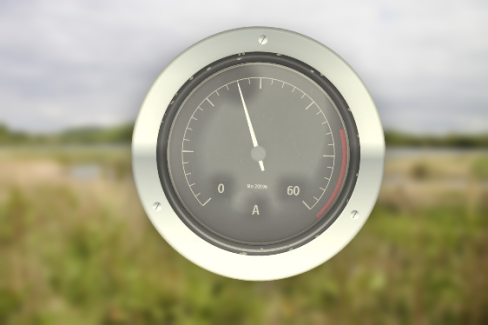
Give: **26** A
